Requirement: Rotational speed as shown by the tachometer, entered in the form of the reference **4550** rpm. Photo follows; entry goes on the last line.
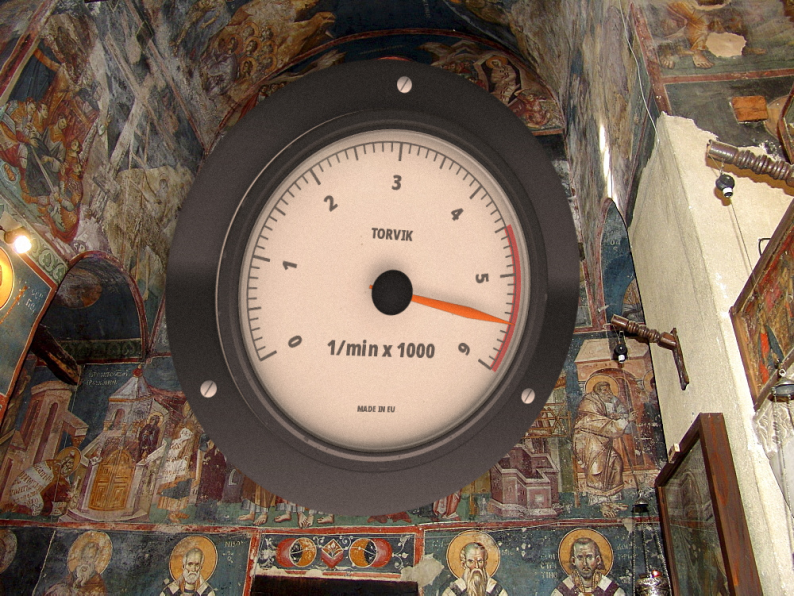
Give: **5500** rpm
